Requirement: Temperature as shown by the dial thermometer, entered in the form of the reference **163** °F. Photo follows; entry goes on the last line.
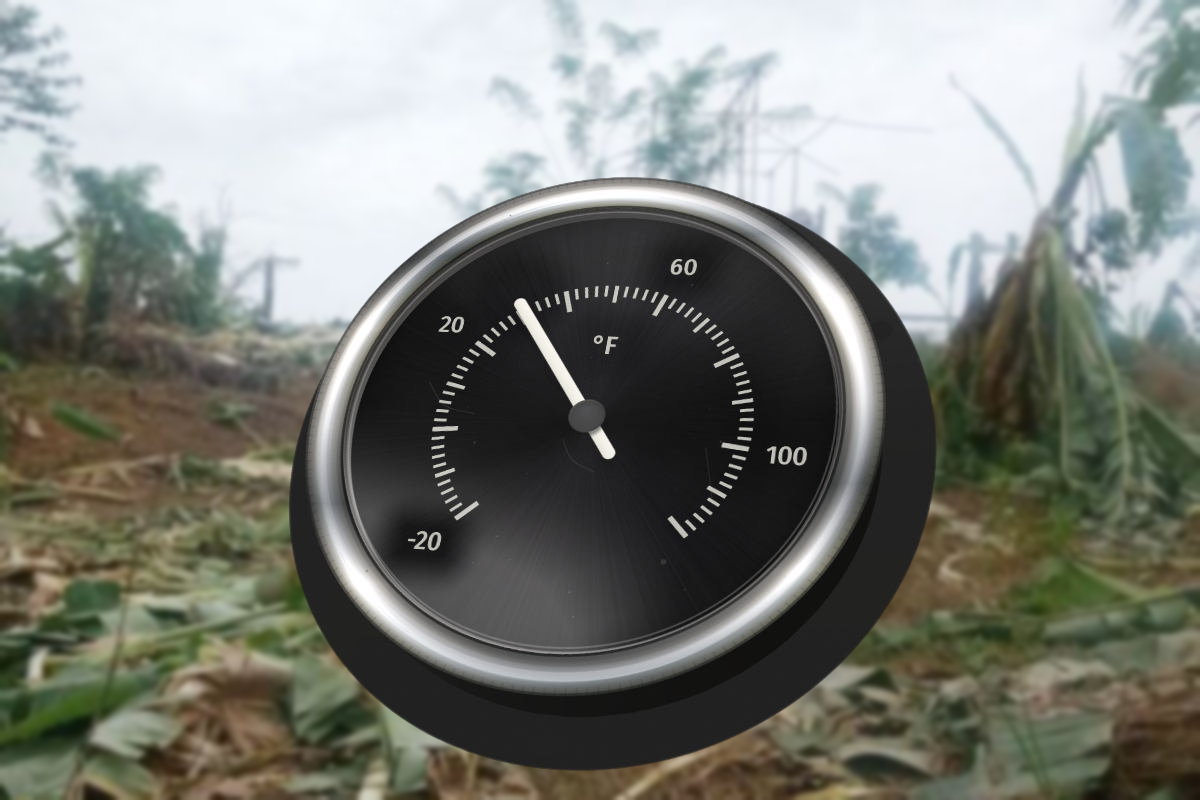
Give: **31** °F
